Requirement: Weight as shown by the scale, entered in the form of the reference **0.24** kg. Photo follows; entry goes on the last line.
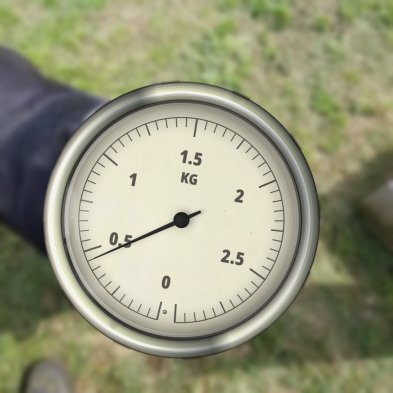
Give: **0.45** kg
